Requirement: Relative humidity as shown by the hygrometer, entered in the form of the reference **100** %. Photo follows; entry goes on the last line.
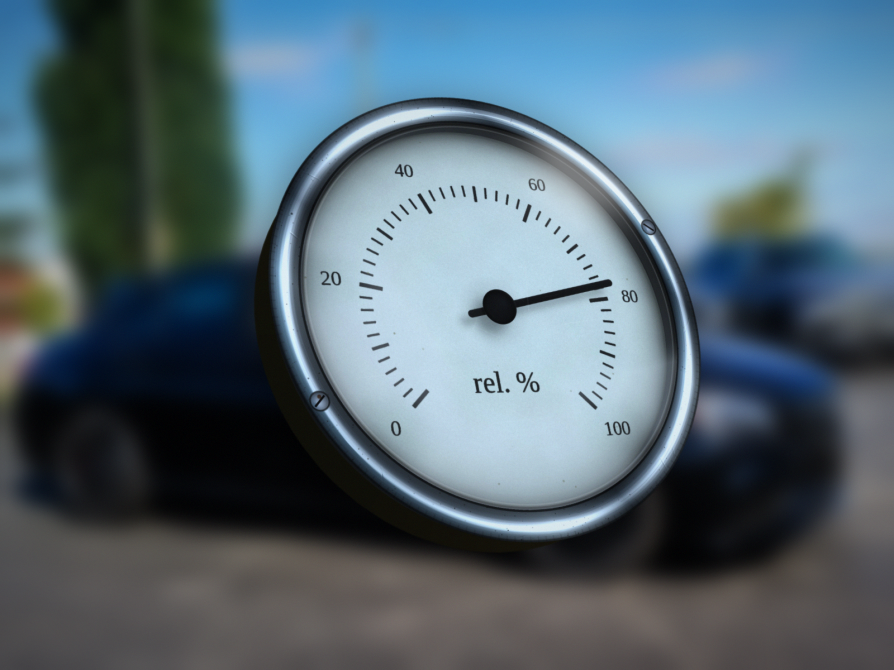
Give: **78** %
